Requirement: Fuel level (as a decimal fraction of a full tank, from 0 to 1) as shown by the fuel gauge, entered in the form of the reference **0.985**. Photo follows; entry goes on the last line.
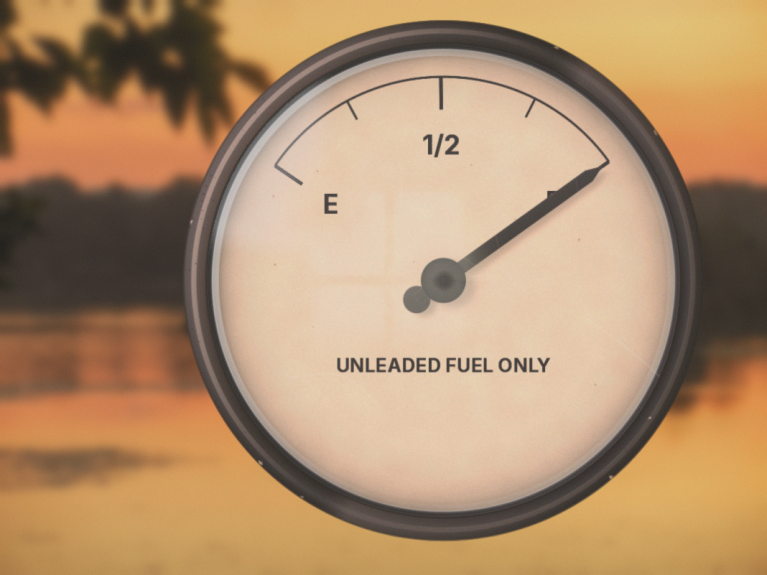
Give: **1**
